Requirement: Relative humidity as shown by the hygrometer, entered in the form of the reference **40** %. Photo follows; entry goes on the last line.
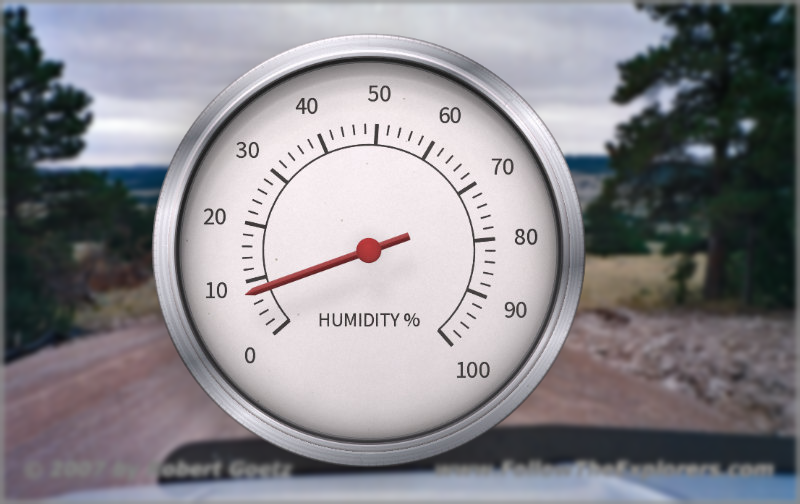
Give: **8** %
